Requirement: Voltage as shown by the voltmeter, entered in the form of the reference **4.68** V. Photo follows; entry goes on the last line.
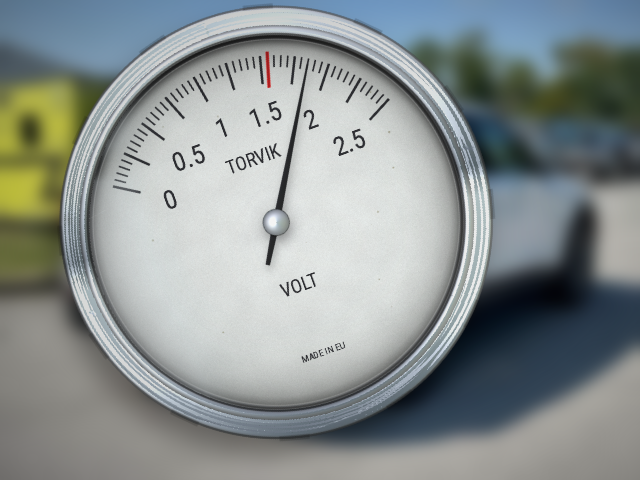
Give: **1.85** V
